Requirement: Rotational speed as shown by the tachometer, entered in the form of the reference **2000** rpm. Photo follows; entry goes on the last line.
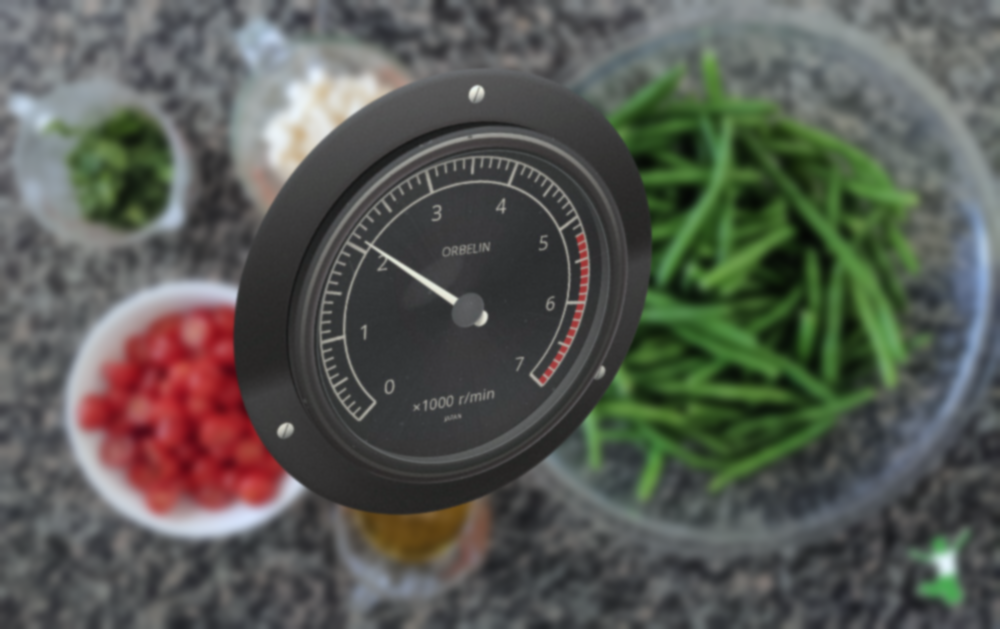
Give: **2100** rpm
